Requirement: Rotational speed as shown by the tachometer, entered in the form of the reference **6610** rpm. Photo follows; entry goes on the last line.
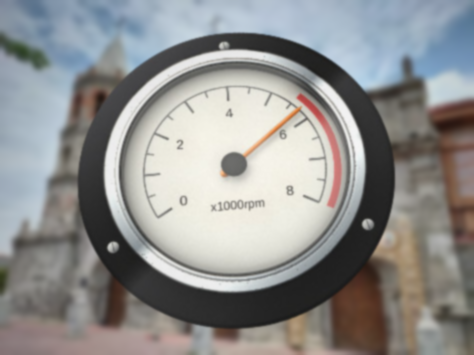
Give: **5750** rpm
